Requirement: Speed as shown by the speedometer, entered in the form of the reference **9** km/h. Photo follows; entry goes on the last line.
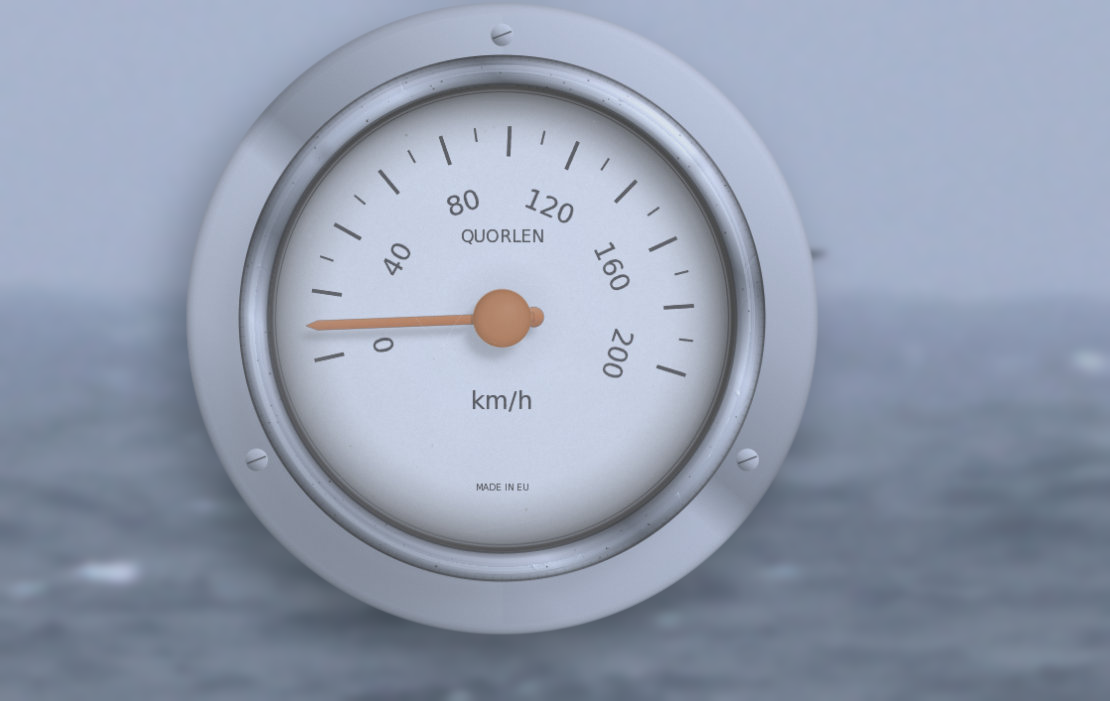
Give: **10** km/h
